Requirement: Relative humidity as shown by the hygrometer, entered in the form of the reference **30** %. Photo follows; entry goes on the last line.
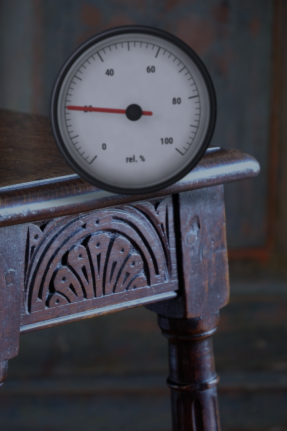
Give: **20** %
